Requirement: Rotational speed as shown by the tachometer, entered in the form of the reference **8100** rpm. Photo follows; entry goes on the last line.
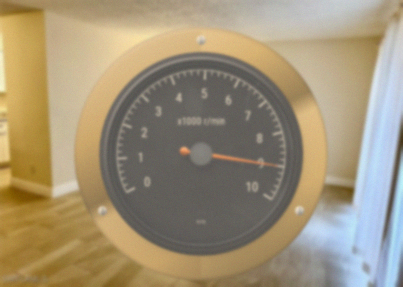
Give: **9000** rpm
